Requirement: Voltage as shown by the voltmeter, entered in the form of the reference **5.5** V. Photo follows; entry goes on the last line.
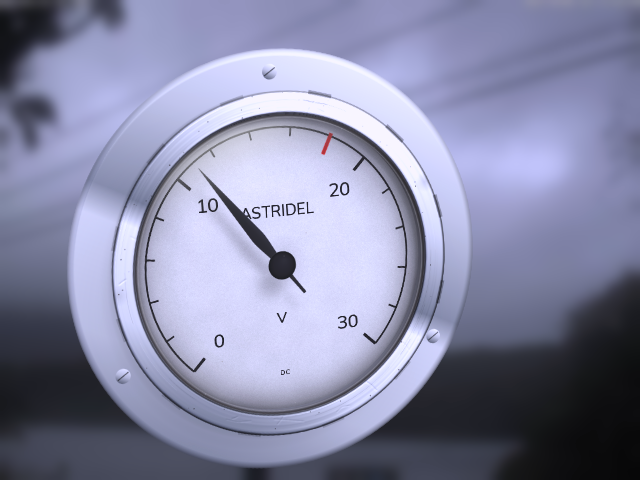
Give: **11** V
